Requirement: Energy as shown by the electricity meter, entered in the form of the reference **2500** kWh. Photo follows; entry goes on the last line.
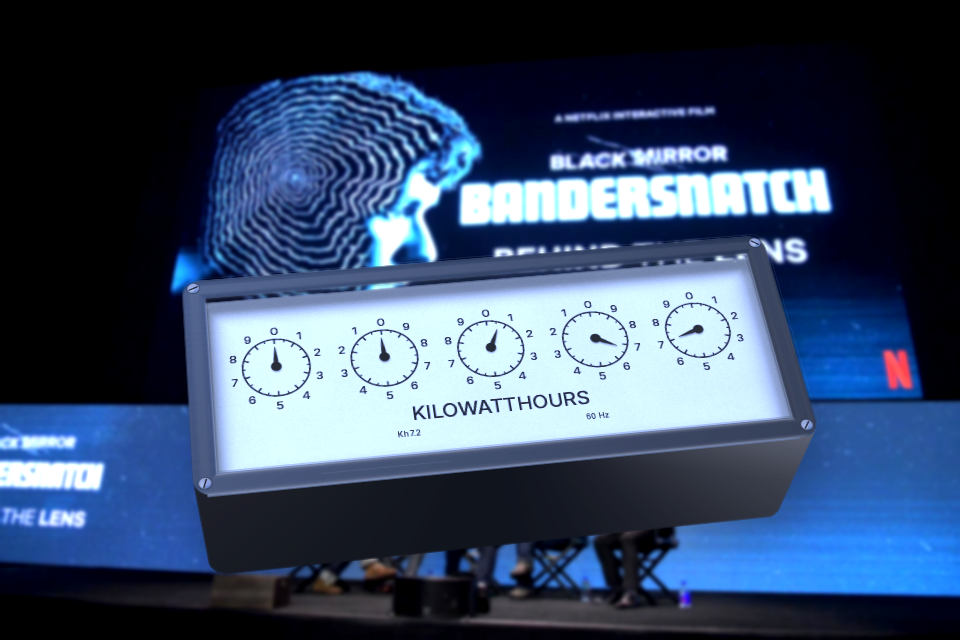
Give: **67** kWh
